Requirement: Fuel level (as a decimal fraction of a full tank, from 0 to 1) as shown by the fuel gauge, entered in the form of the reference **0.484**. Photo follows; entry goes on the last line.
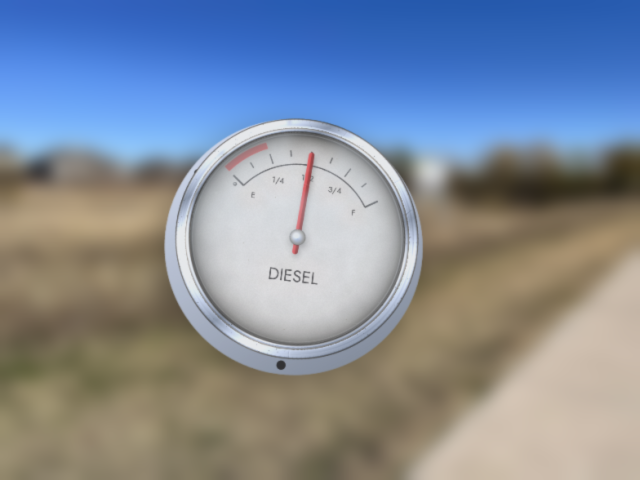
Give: **0.5**
